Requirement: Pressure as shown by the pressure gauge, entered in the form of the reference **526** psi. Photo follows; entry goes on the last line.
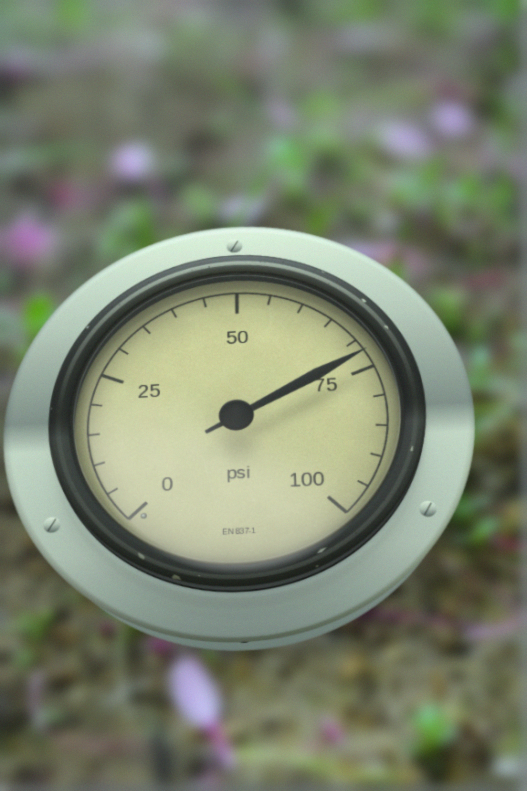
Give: **72.5** psi
